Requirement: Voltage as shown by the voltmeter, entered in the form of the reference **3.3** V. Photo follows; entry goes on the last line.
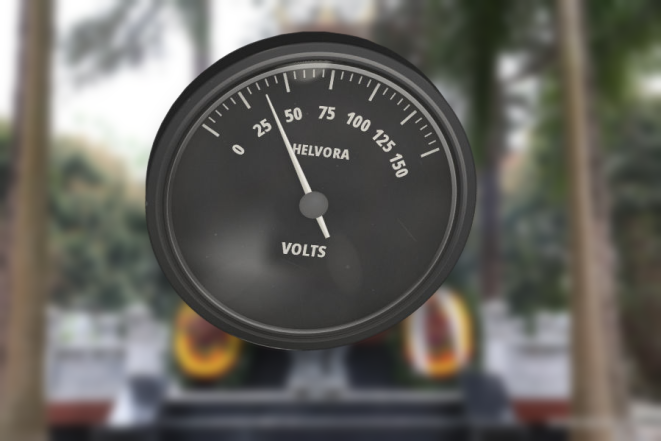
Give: **37.5** V
